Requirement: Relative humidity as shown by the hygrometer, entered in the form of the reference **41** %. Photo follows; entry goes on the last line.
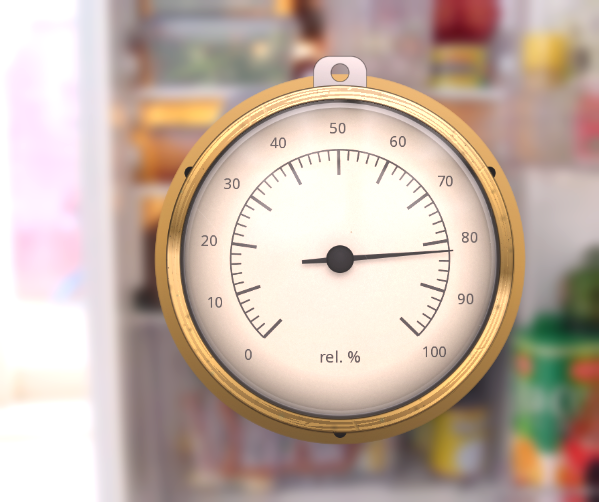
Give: **82** %
